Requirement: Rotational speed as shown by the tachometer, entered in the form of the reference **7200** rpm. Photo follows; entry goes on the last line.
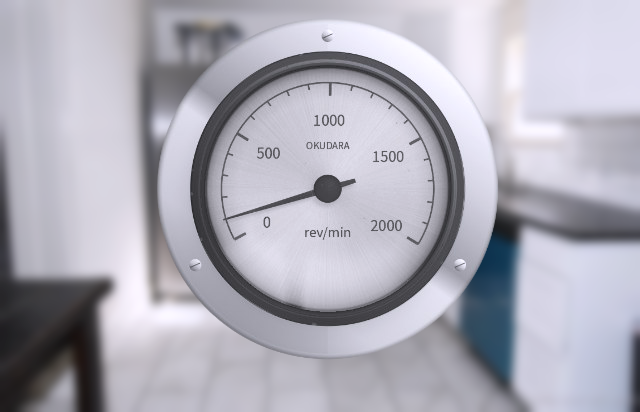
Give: **100** rpm
